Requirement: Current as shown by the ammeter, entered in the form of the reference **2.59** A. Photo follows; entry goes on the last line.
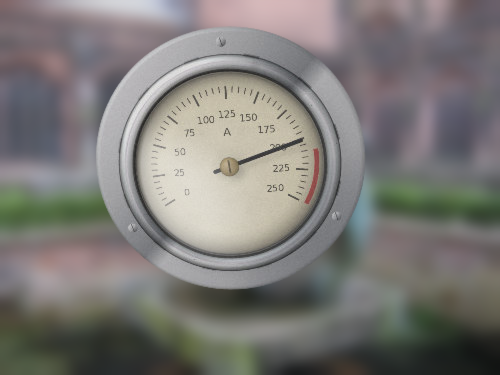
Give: **200** A
